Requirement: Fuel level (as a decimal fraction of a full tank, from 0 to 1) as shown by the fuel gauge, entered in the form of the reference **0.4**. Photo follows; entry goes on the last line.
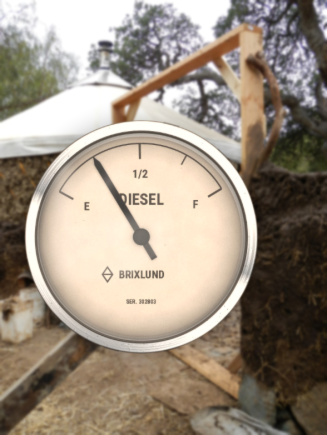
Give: **0.25**
